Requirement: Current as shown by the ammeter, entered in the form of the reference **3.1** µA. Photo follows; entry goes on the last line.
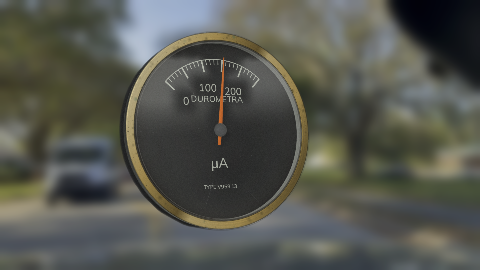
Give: **150** µA
